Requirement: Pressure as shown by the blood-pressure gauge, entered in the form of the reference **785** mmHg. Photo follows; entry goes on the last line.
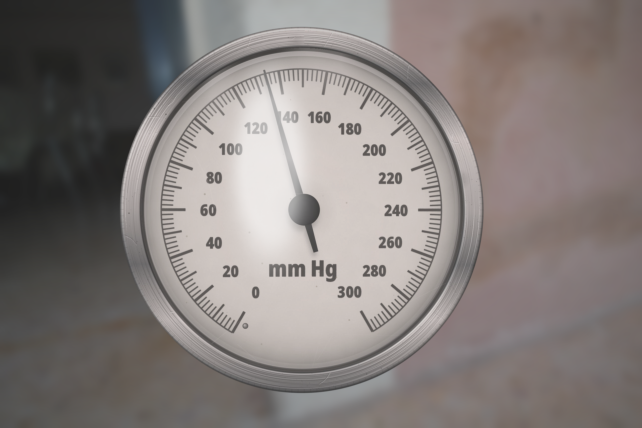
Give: **134** mmHg
